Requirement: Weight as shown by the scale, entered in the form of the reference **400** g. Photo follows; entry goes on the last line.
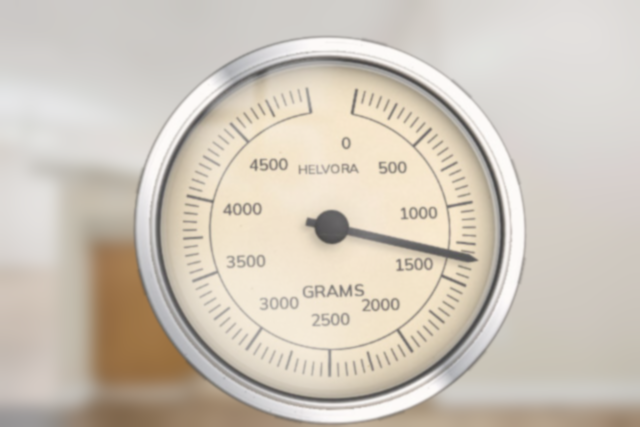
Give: **1350** g
